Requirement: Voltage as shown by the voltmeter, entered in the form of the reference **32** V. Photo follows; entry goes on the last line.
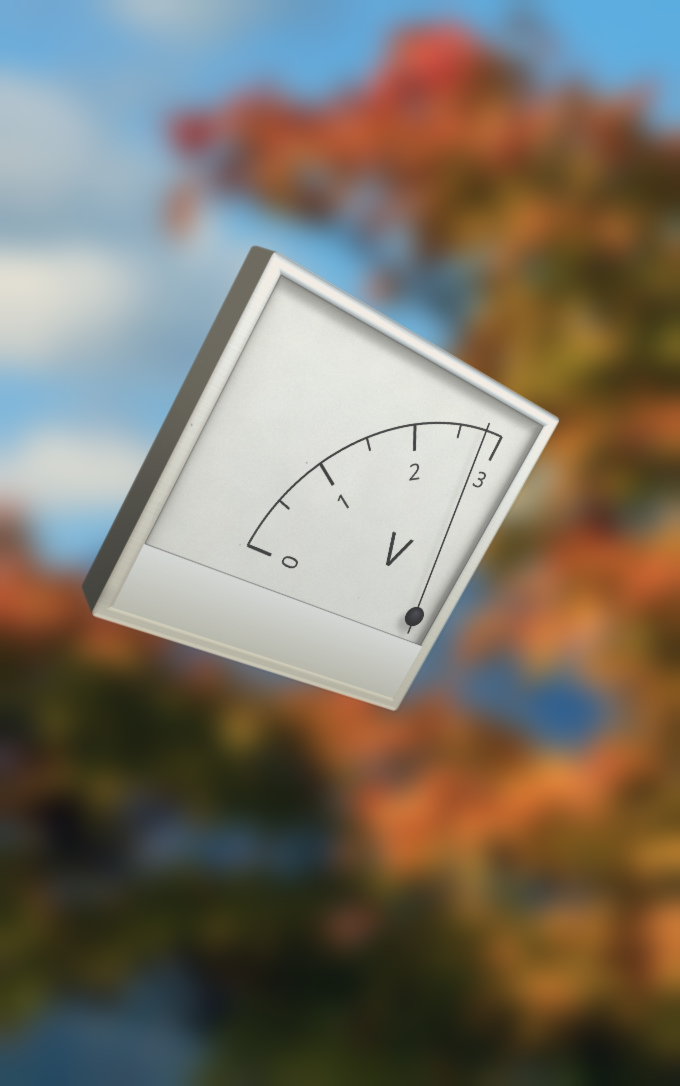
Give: **2.75** V
